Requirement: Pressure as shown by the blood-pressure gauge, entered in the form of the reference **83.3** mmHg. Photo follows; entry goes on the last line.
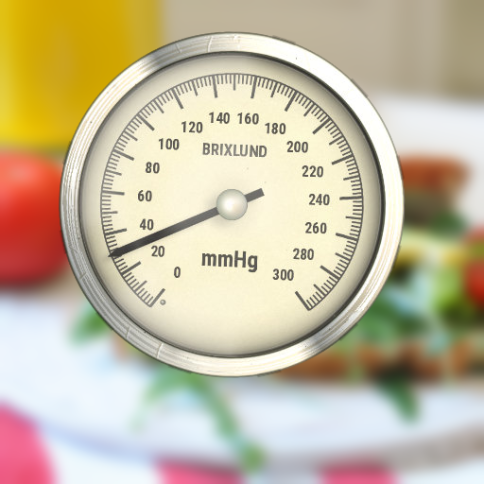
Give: **30** mmHg
